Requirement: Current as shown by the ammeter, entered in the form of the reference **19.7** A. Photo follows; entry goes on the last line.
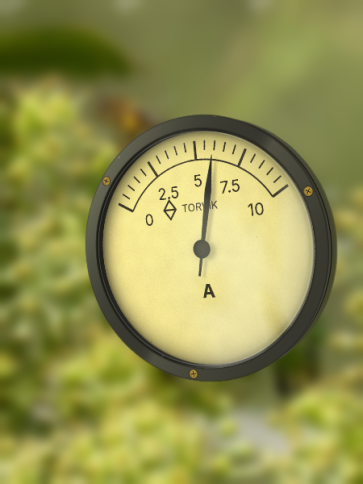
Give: **6** A
